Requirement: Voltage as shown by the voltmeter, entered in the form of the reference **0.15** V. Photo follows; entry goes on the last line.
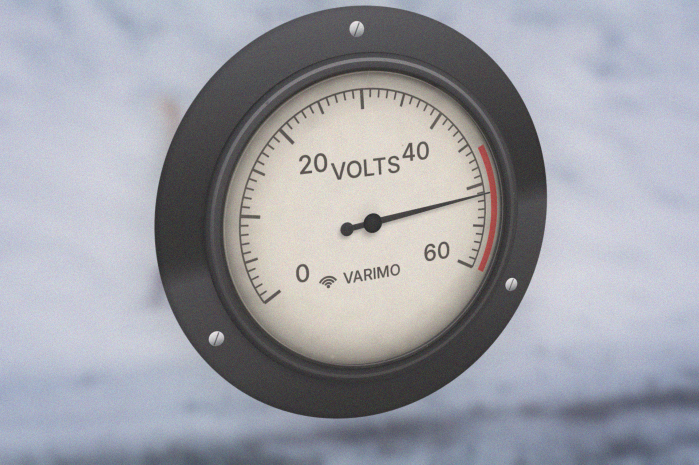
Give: **51** V
